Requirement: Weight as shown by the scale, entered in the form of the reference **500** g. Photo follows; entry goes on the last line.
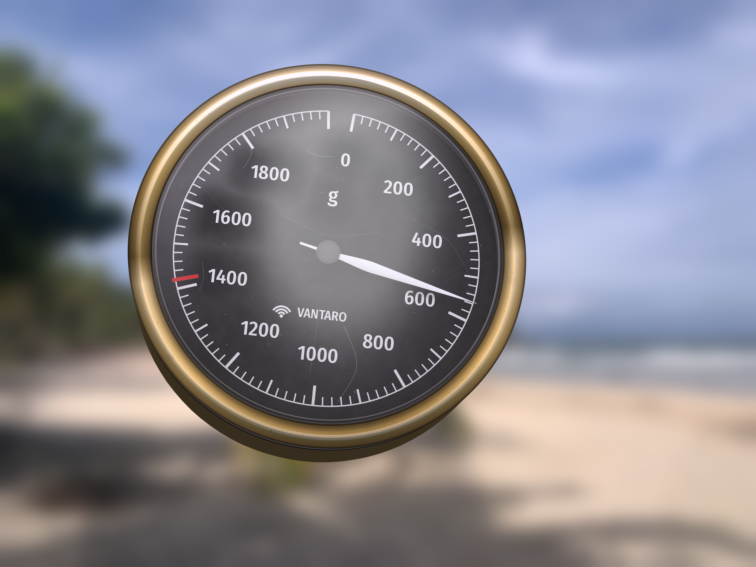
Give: **560** g
